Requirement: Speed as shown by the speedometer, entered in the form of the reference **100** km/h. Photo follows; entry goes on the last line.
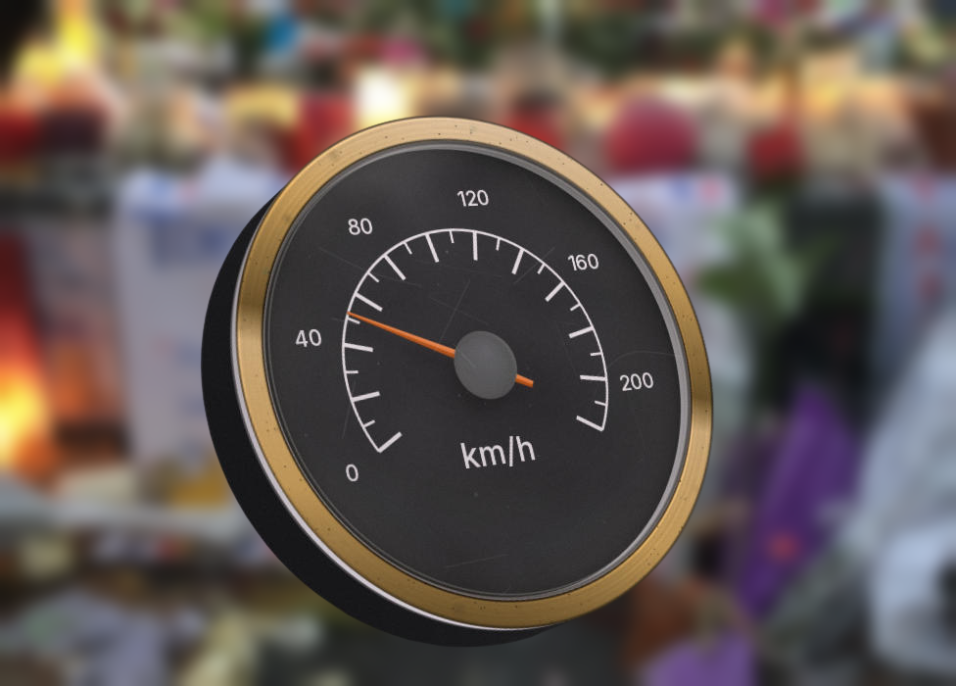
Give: **50** km/h
